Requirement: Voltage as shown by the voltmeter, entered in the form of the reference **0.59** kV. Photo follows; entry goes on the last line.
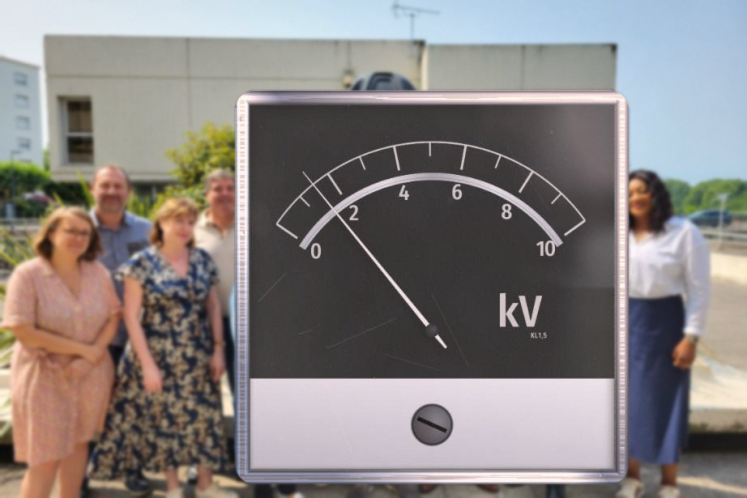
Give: **1.5** kV
